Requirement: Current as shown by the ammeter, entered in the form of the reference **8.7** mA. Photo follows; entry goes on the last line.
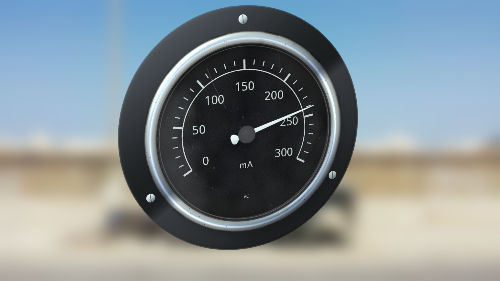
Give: **240** mA
